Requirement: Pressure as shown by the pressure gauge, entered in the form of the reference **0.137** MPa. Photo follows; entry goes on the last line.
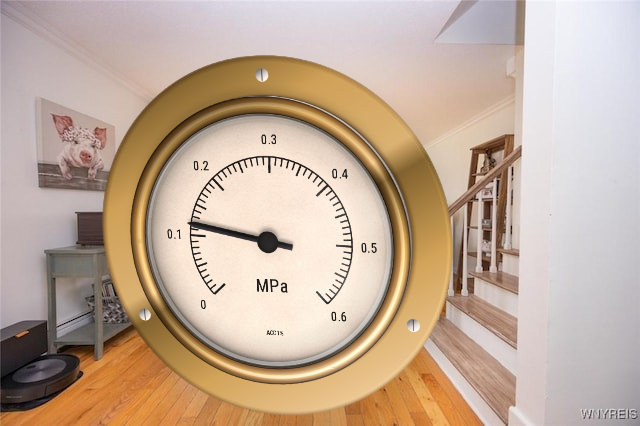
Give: **0.12** MPa
